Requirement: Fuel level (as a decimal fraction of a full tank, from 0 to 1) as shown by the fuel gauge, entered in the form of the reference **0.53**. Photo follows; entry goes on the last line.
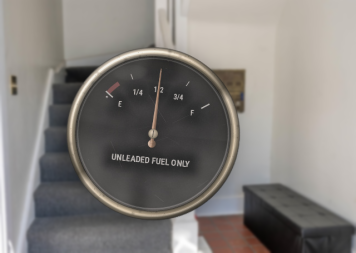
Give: **0.5**
